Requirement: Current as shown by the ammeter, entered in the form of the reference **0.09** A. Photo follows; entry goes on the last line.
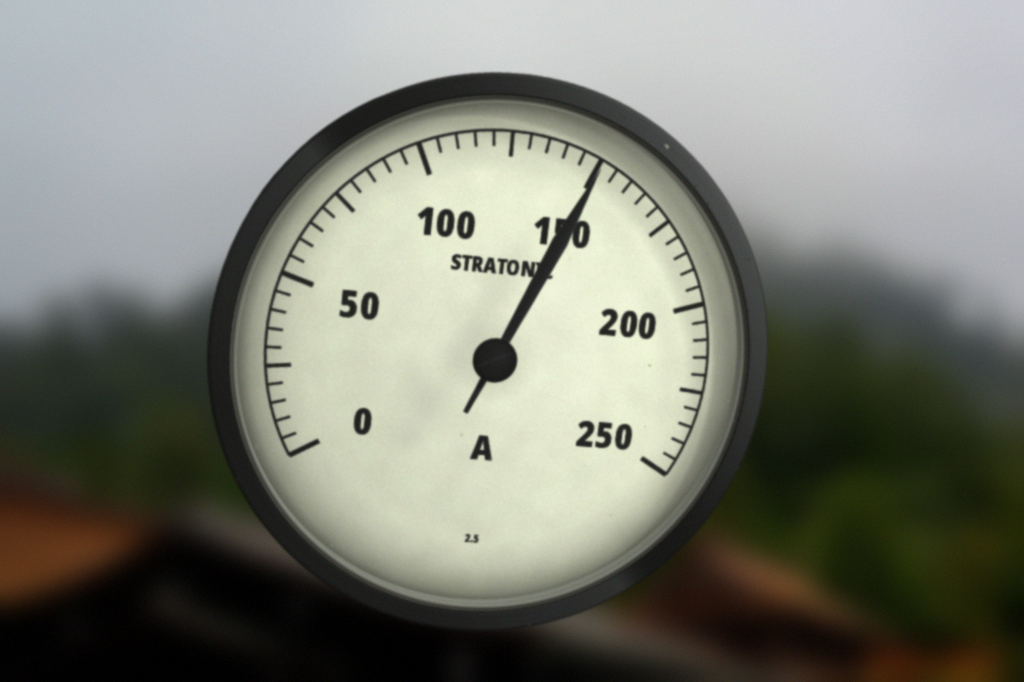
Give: **150** A
